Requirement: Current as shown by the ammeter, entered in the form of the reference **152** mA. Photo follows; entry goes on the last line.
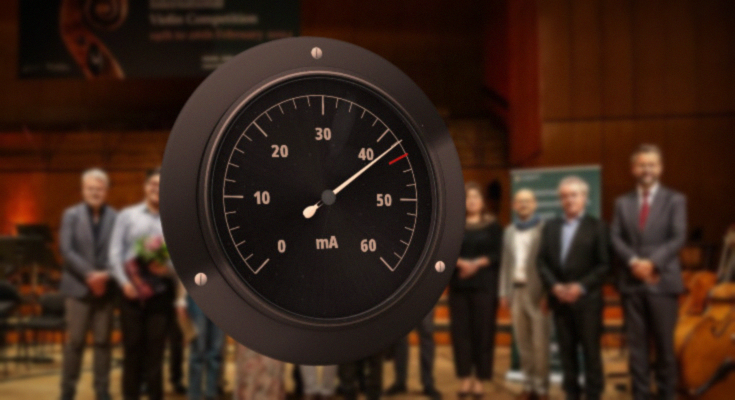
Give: **42** mA
